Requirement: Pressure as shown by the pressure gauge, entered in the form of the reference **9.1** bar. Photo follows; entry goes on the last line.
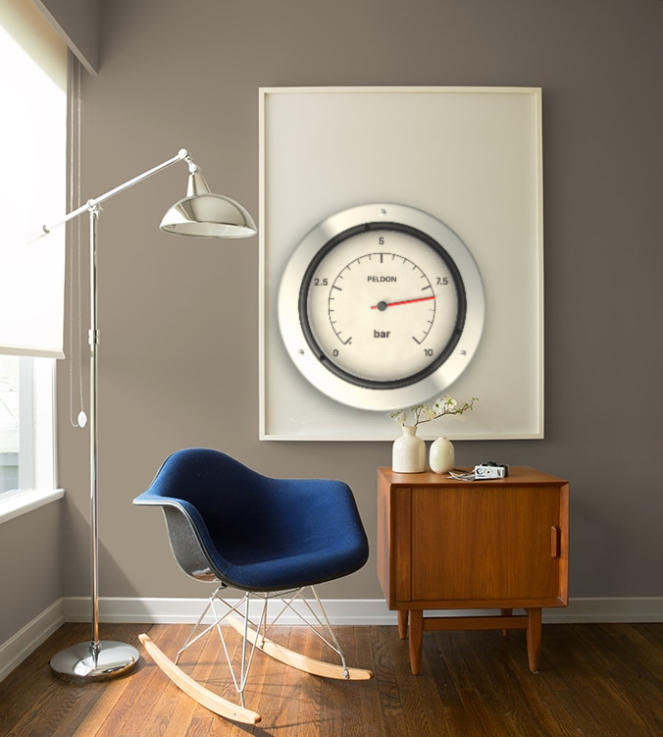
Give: **8** bar
